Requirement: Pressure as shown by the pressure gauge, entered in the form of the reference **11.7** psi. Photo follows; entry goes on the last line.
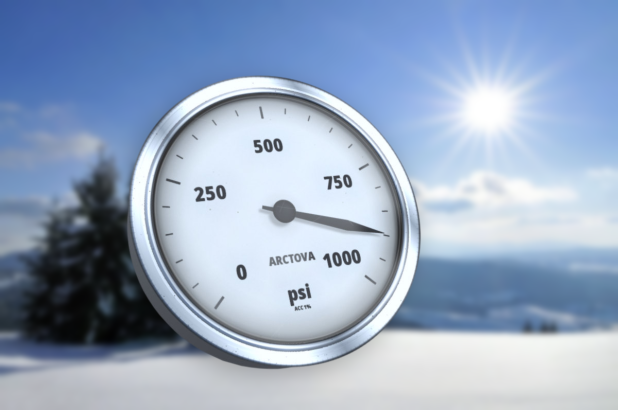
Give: **900** psi
